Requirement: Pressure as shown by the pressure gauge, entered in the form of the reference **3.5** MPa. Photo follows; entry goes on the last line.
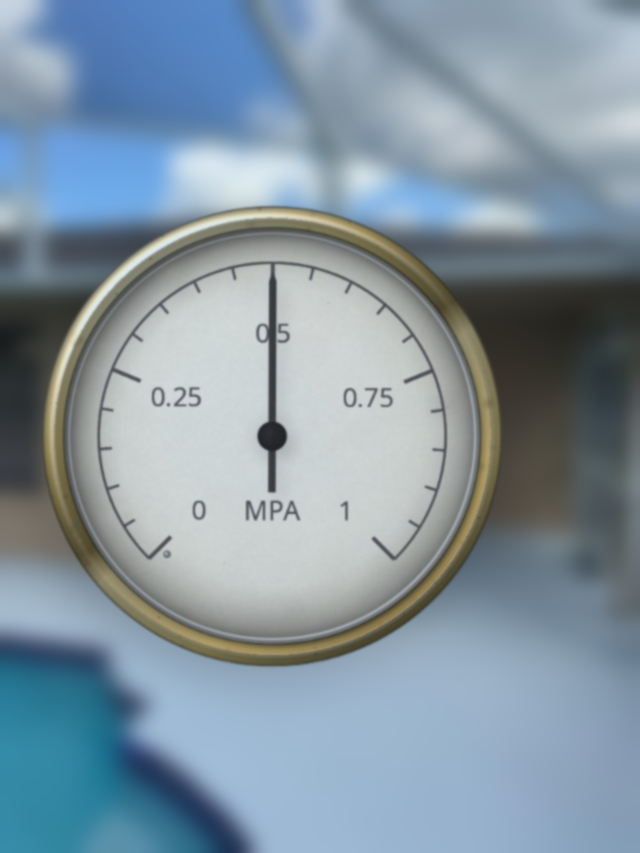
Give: **0.5** MPa
